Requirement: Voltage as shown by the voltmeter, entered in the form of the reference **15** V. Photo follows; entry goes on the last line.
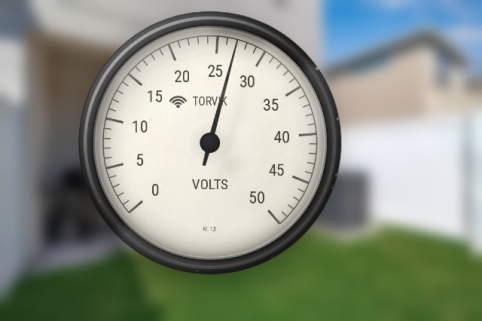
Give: **27** V
